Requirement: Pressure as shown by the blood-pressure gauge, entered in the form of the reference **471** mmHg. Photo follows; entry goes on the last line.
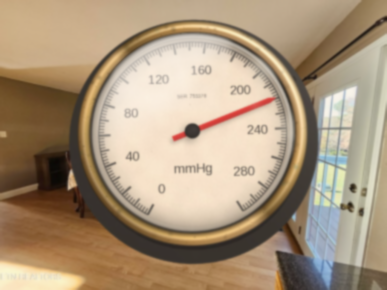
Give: **220** mmHg
